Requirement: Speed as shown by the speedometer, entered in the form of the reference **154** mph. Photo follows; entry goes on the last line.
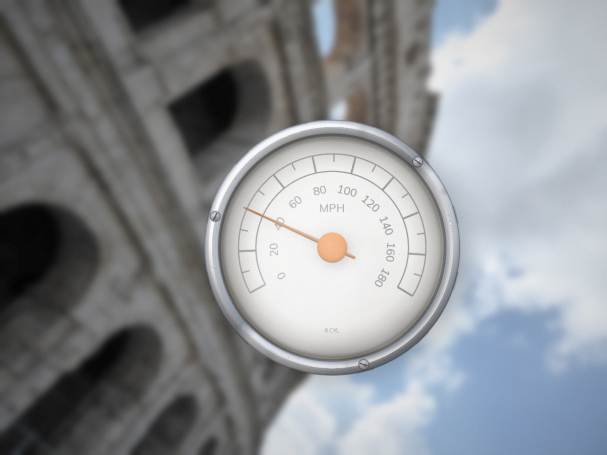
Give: **40** mph
